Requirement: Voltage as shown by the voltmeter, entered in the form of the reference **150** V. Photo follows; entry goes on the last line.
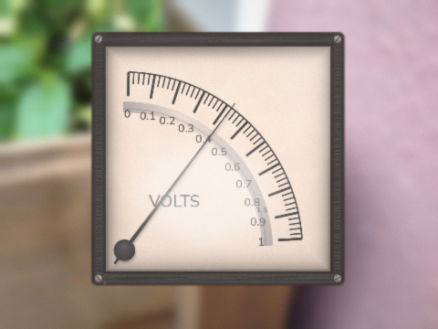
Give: **0.42** V
